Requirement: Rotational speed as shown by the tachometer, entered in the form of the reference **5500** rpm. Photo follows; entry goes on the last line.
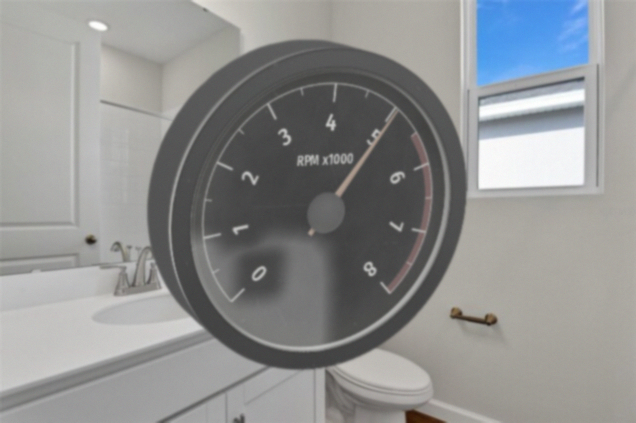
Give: **5000** rpm
